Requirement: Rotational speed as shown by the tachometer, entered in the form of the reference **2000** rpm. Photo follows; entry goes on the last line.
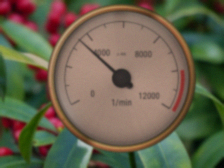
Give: **3500** rpm
